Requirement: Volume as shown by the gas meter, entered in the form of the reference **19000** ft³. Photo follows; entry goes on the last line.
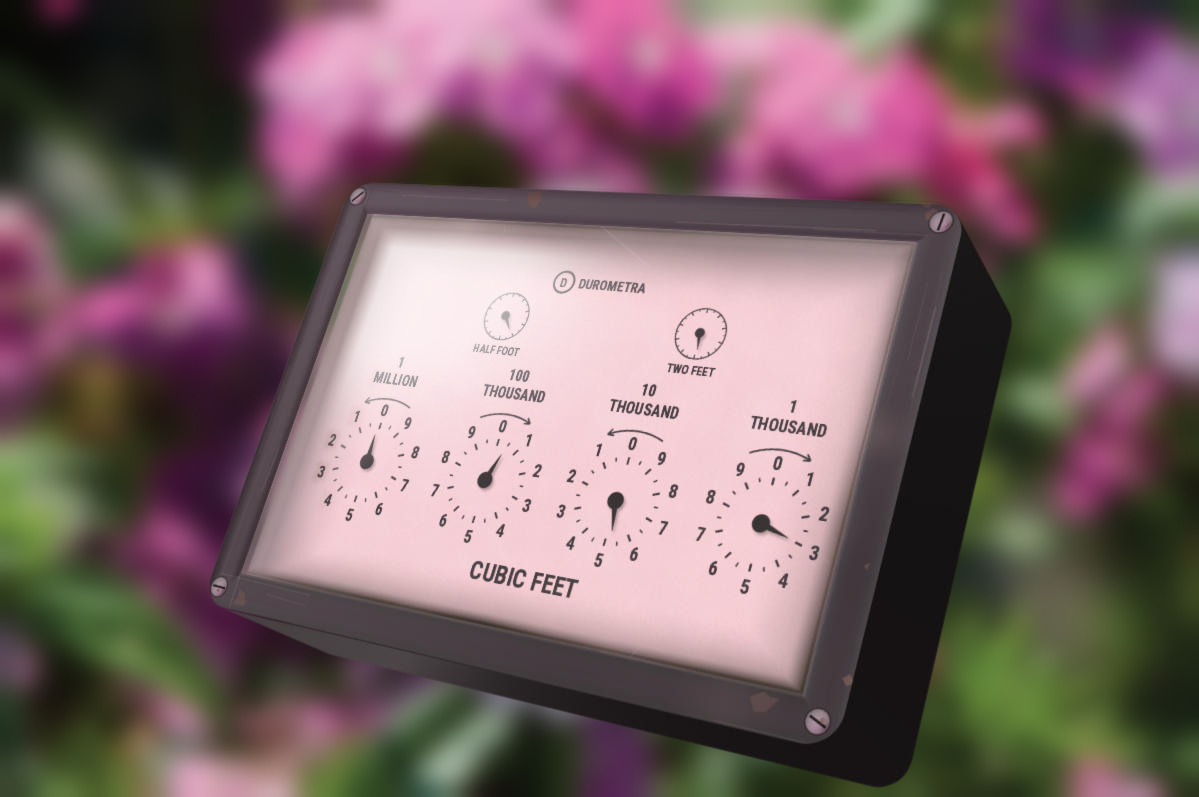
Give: **5300** ft³
